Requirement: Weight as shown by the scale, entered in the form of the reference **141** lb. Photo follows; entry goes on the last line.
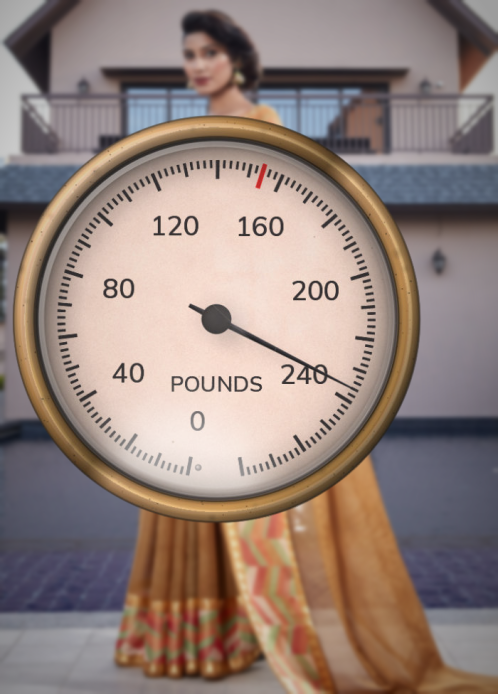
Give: **236** lb
